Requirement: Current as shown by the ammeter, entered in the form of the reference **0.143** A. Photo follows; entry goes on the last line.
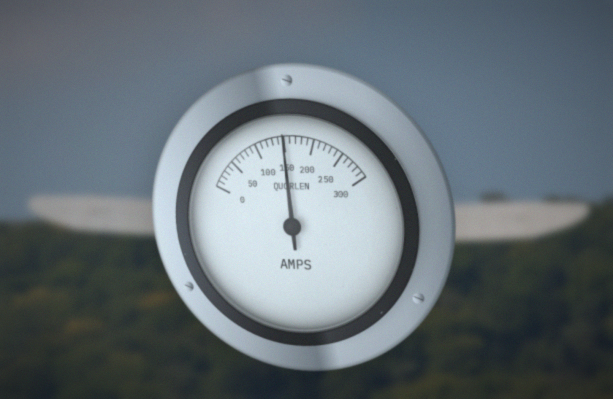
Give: **150** A
